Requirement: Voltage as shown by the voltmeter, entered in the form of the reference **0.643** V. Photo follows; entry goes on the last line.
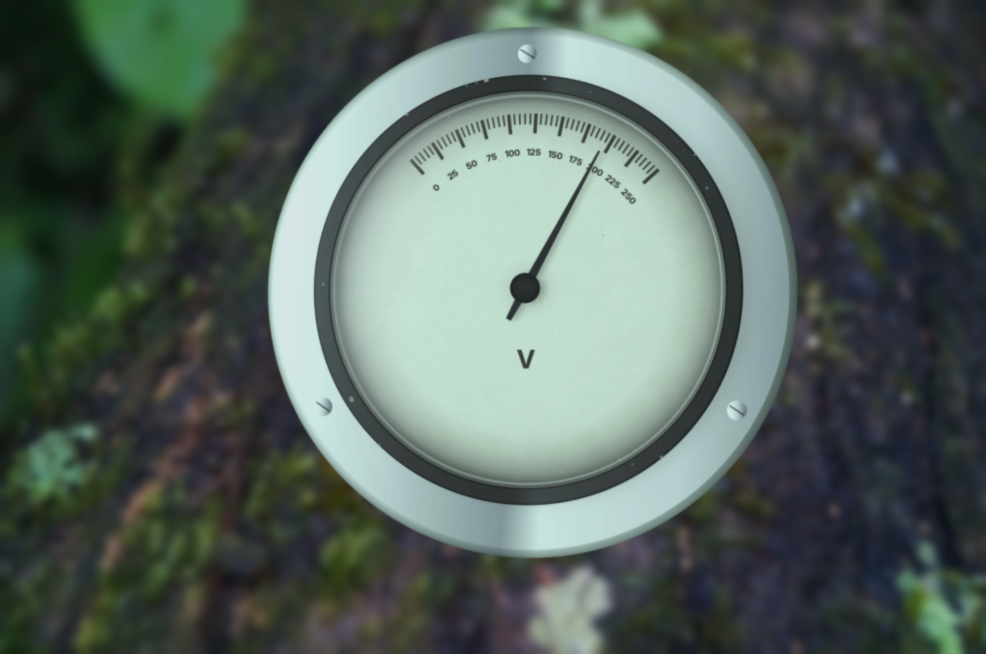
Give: **195** V
